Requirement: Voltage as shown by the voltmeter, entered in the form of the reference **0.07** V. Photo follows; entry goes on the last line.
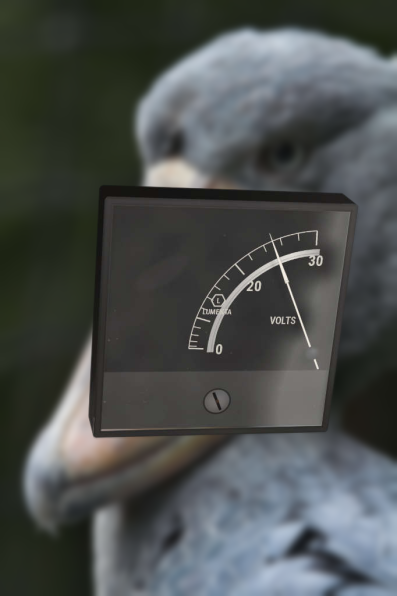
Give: **25** V
